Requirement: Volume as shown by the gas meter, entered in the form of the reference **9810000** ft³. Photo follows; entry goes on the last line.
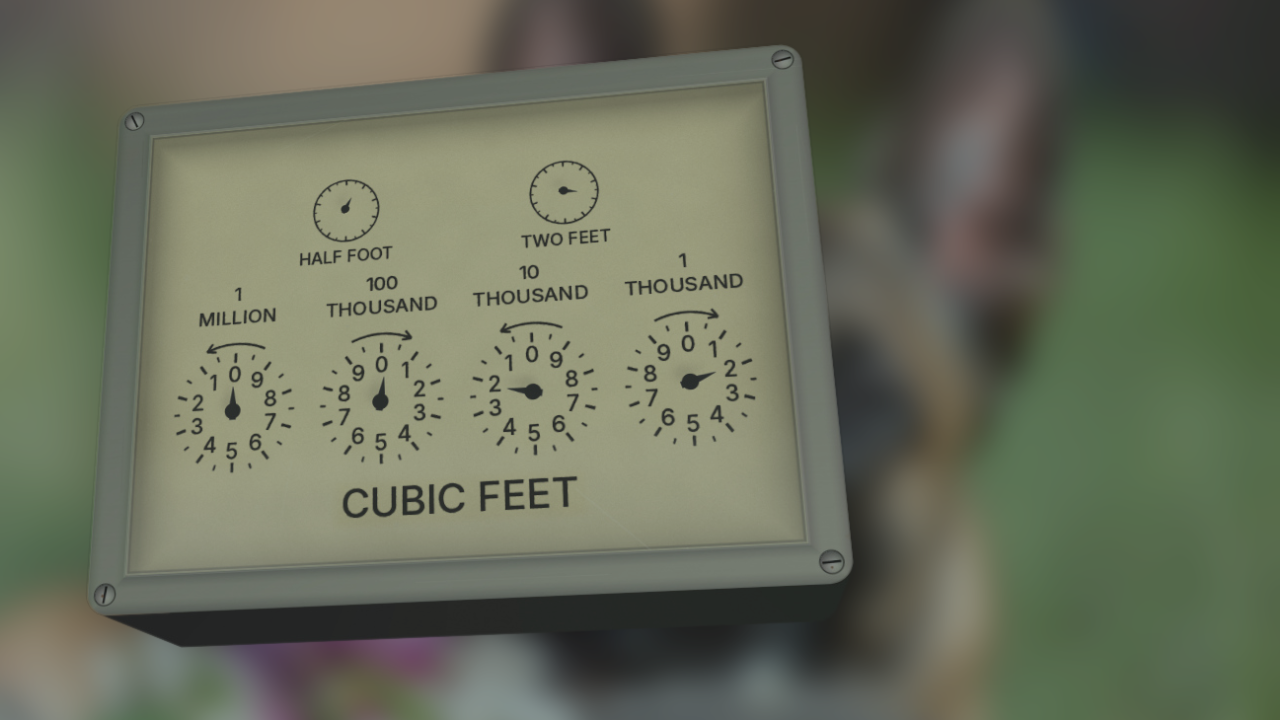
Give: **2200** ft³
